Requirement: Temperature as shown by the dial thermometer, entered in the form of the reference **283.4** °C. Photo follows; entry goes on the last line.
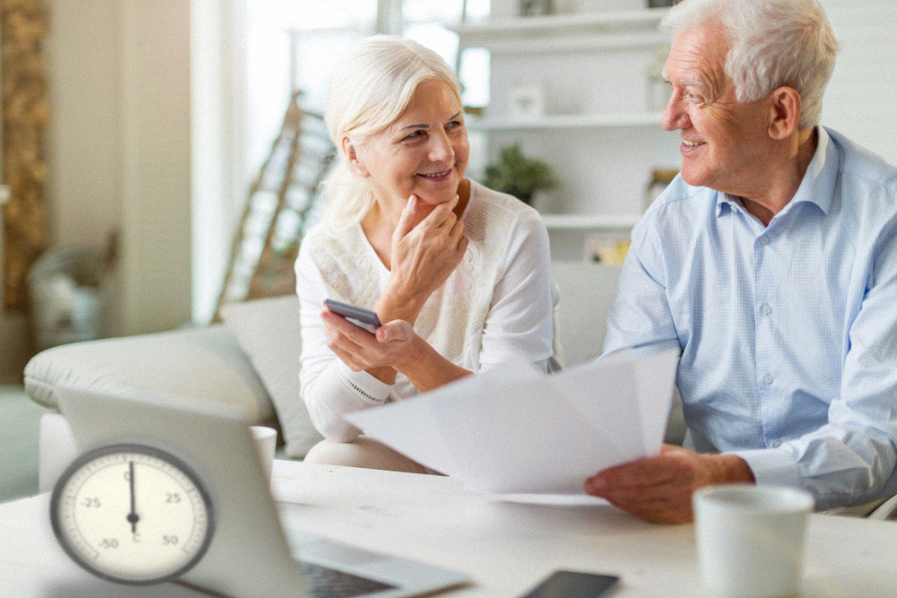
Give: **2.5** °C
